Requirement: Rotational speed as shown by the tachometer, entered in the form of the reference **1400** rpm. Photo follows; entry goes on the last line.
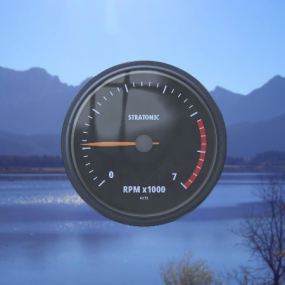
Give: **1100** rpm
